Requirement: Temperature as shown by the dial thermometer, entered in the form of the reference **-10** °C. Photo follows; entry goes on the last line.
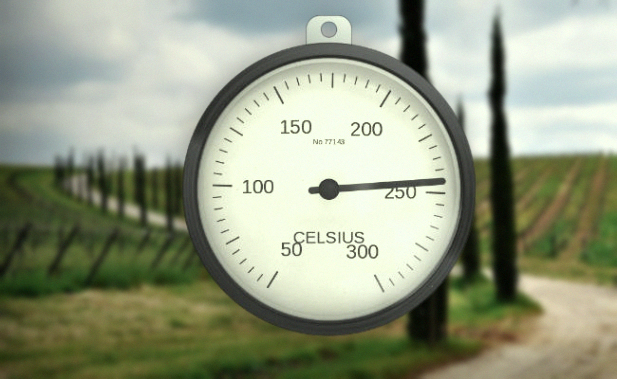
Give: **245** °C
